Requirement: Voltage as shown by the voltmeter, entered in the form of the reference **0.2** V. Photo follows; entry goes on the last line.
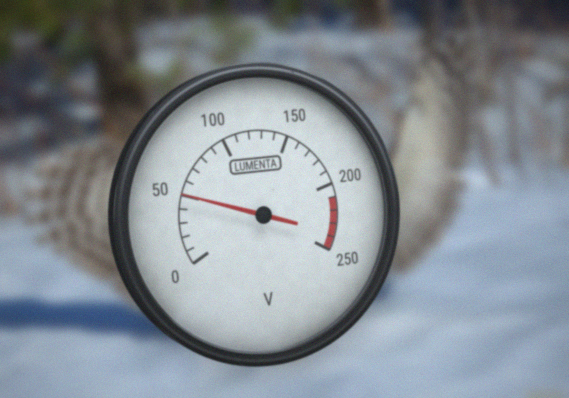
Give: **50** V
